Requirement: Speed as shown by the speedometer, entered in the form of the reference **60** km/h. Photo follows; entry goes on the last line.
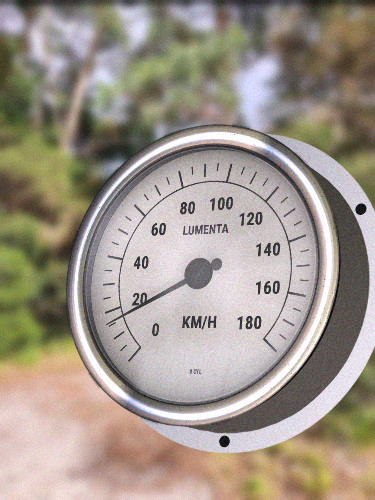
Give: **15** km/h
